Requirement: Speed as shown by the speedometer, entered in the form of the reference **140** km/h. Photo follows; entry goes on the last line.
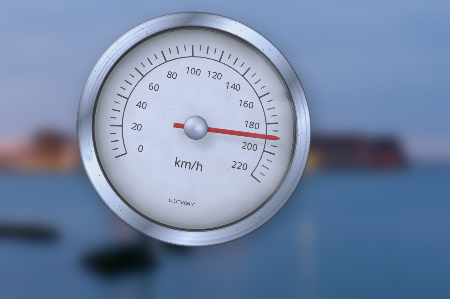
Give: **190** km/h
